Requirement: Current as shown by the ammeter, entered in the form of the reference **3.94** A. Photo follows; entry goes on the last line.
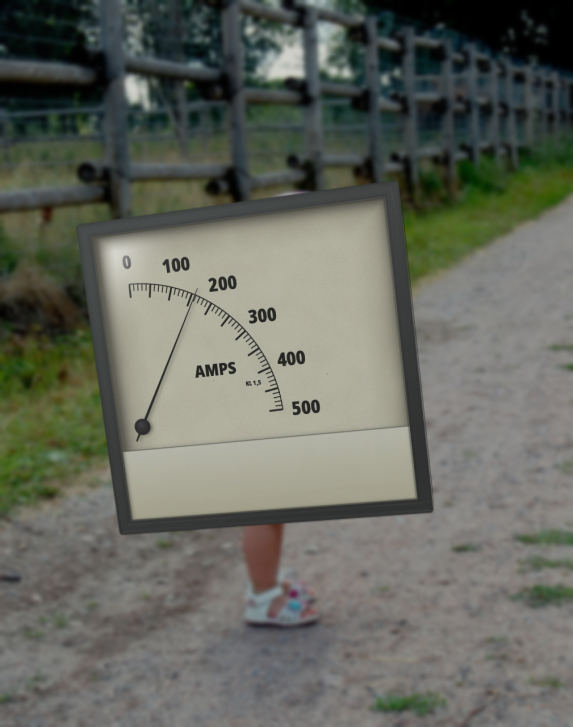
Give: **160** A
